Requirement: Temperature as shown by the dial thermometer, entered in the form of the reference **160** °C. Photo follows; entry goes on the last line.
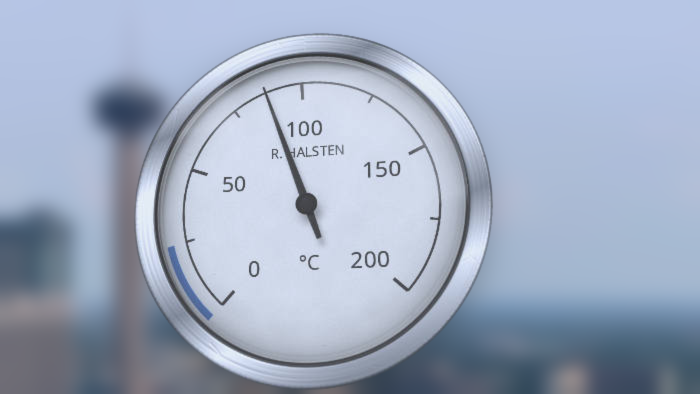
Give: **87.5** °C
